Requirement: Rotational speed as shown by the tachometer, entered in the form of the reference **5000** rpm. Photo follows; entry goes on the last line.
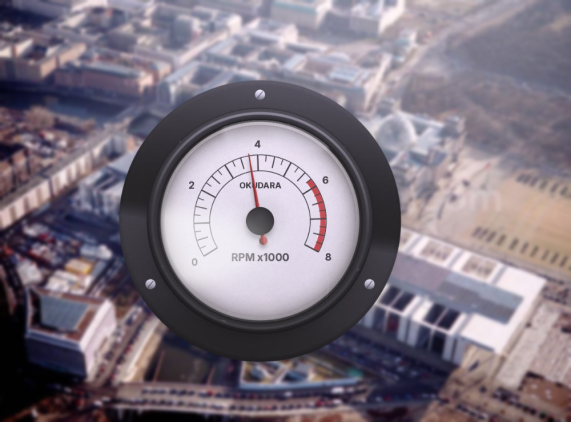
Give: **3750** rpm
